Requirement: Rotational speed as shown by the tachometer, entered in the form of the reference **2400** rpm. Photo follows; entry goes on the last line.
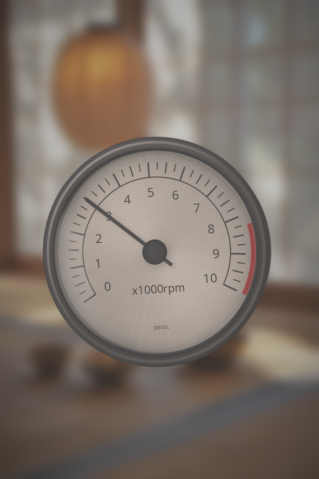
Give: **3000** rpm
